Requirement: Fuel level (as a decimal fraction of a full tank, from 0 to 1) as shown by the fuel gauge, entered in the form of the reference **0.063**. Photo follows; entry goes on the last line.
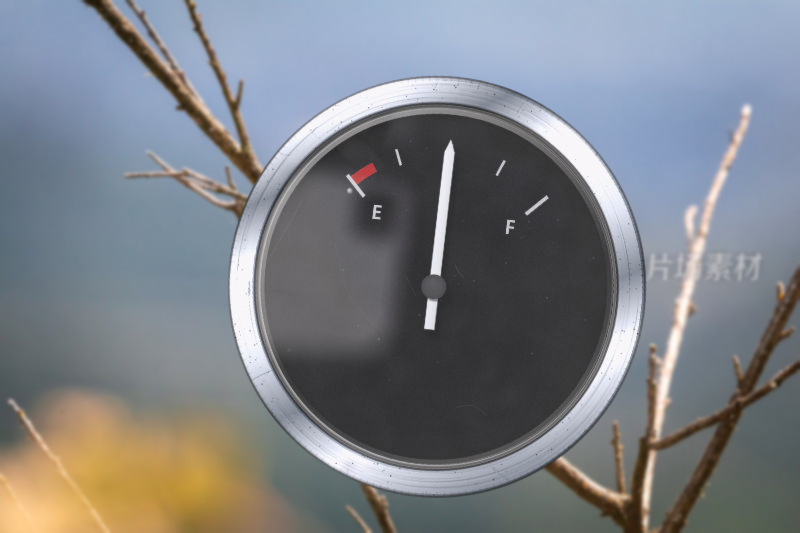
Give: **0.5**
